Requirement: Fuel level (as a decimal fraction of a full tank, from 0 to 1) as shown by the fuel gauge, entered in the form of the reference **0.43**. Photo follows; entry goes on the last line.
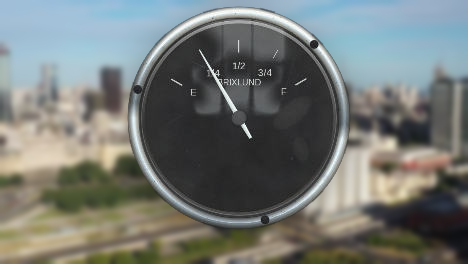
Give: **0.25**
